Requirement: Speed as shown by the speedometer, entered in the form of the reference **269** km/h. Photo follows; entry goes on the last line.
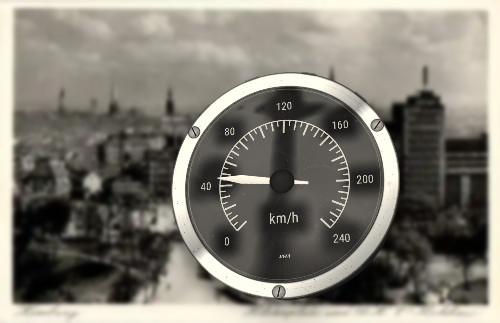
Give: **45** km/h
